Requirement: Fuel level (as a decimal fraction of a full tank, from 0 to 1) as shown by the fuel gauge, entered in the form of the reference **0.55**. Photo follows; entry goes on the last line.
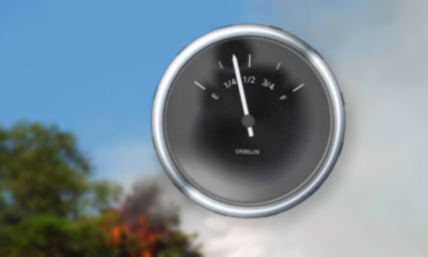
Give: **0.375**
